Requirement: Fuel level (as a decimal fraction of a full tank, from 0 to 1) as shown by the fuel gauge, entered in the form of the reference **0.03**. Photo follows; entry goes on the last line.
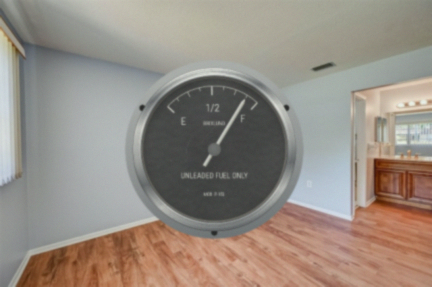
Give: **0.875**
